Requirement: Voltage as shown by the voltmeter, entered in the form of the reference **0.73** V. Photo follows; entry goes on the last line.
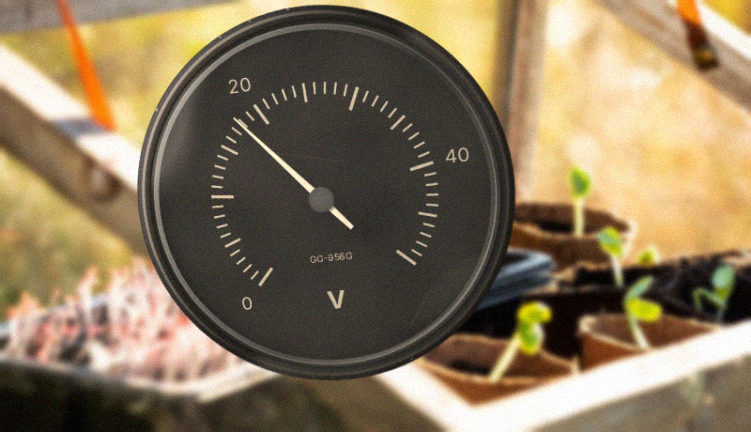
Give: **18** V
